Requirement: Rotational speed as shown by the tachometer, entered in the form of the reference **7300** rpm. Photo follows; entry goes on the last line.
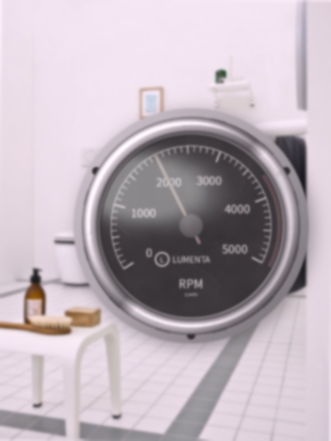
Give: **2000** rpm
